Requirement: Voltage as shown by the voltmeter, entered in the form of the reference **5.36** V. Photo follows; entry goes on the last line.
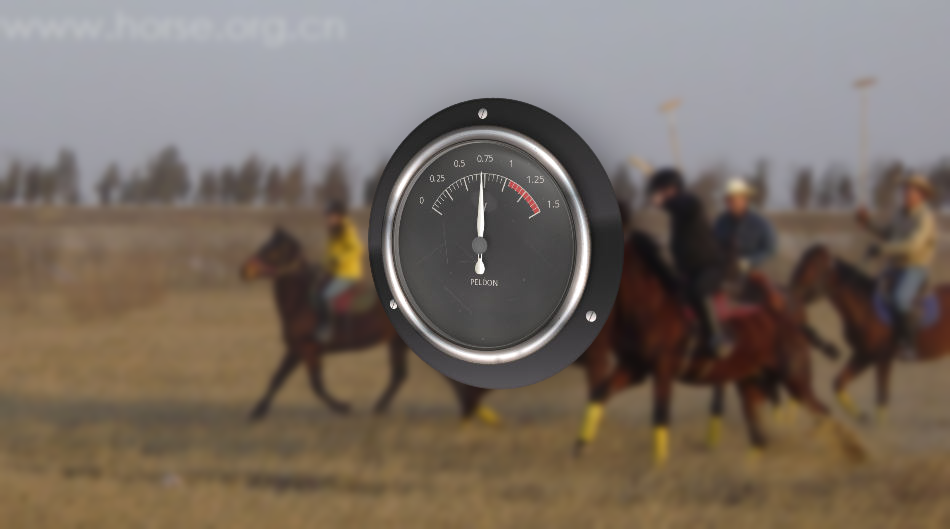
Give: **0.75** V
